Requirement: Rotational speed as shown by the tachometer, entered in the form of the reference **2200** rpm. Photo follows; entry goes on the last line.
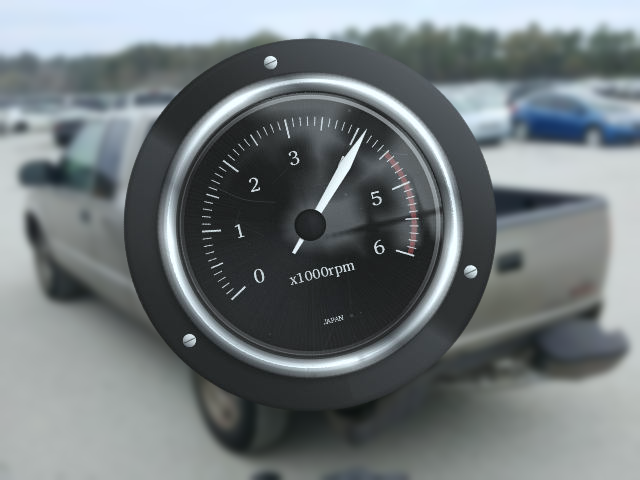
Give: **4100** rpm
